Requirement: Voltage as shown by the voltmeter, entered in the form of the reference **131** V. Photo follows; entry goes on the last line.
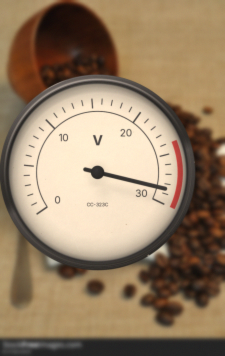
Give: **28.5** V
